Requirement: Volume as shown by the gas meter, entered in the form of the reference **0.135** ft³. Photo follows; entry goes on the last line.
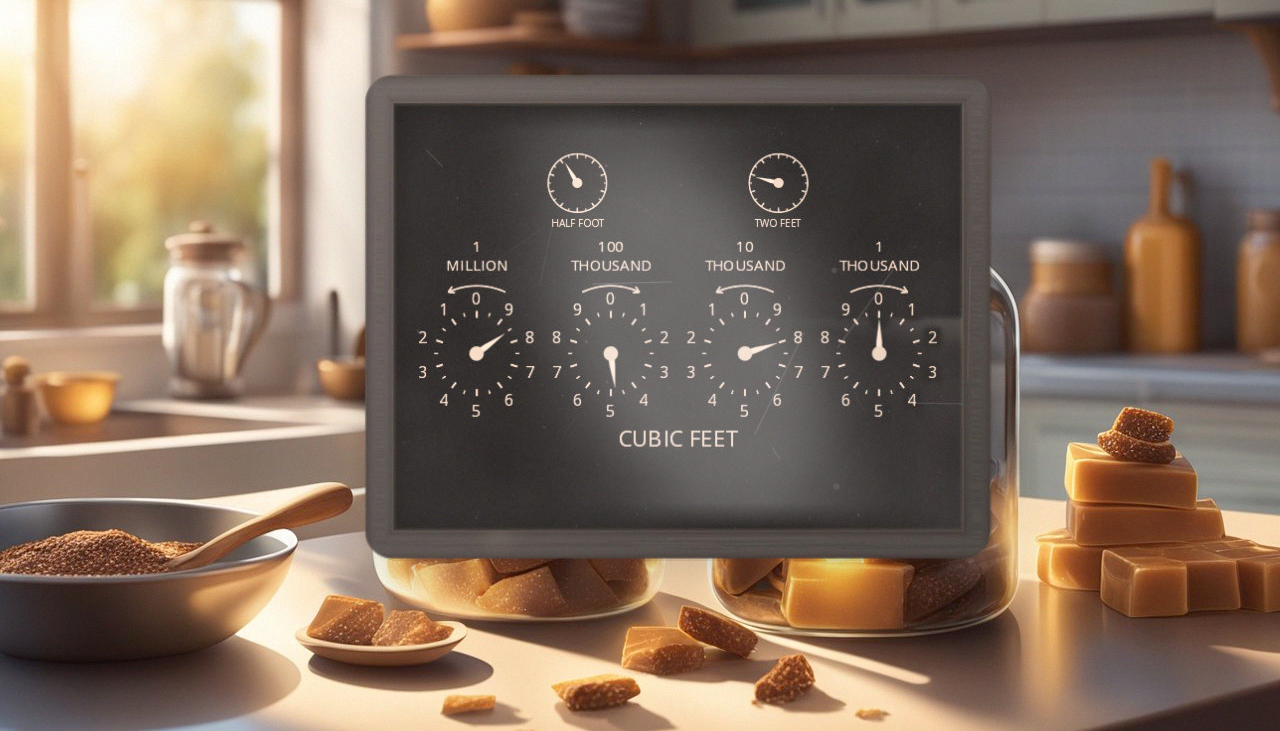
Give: **848000** ft³
